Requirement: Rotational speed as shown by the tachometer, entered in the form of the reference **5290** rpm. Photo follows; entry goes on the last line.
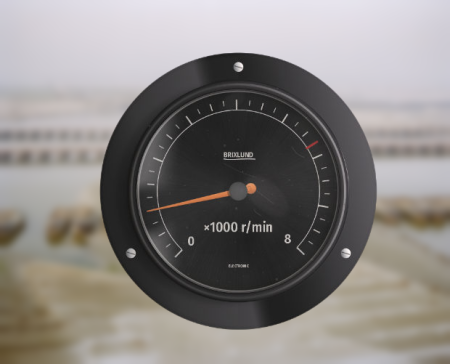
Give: **1000** rpm
